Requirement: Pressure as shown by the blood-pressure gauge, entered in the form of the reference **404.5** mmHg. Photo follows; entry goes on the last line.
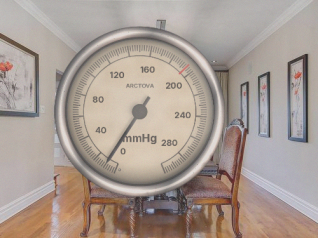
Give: **10** mmHg
